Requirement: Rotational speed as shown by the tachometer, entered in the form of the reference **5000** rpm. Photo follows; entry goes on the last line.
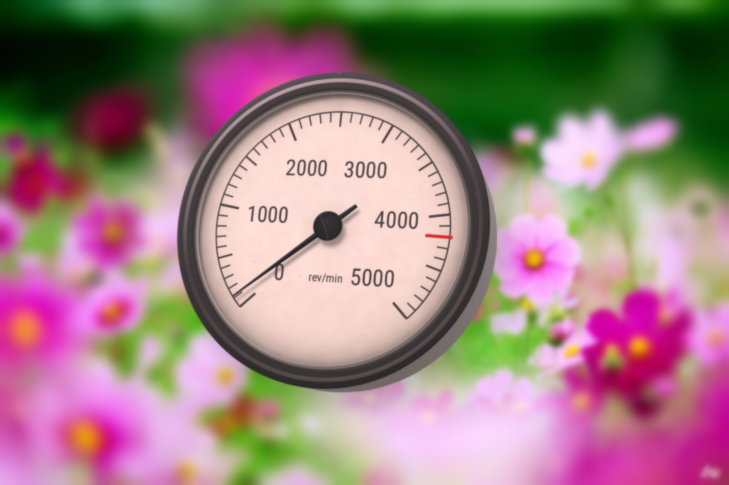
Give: **100** rpm
